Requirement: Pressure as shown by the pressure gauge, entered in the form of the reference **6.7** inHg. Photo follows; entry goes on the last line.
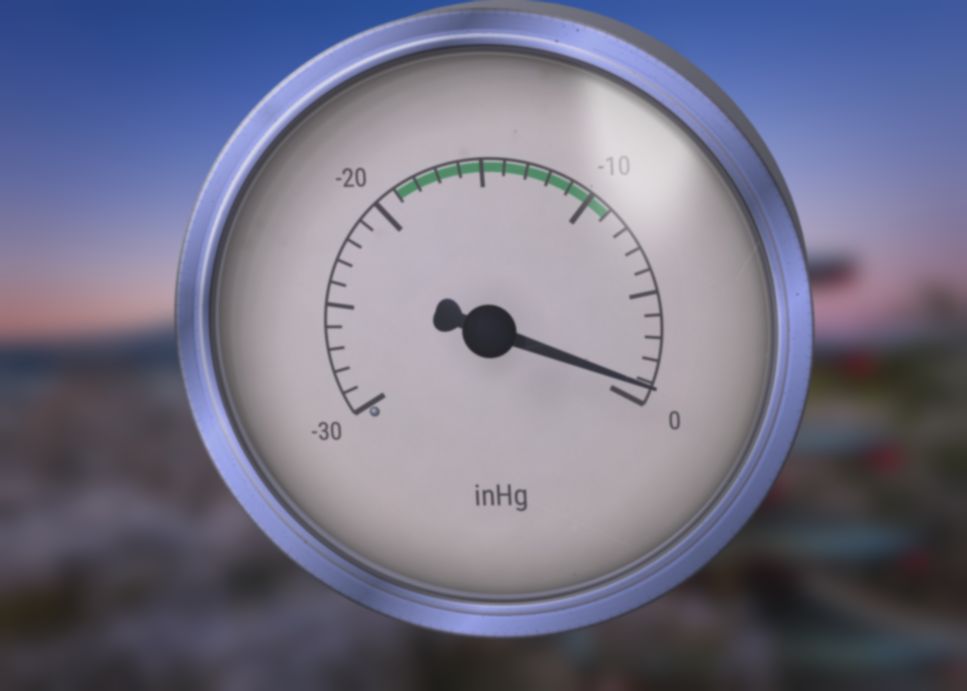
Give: **-1** inHg
